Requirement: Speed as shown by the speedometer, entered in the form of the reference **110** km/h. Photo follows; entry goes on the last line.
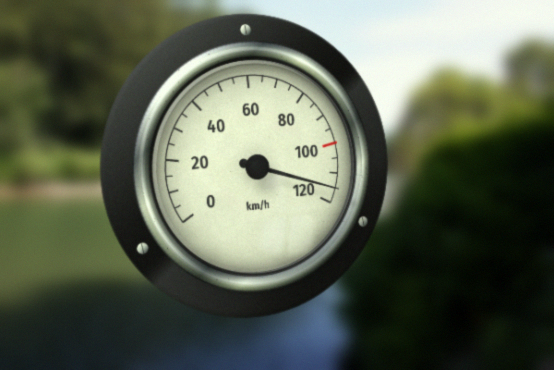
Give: **115** km/h
